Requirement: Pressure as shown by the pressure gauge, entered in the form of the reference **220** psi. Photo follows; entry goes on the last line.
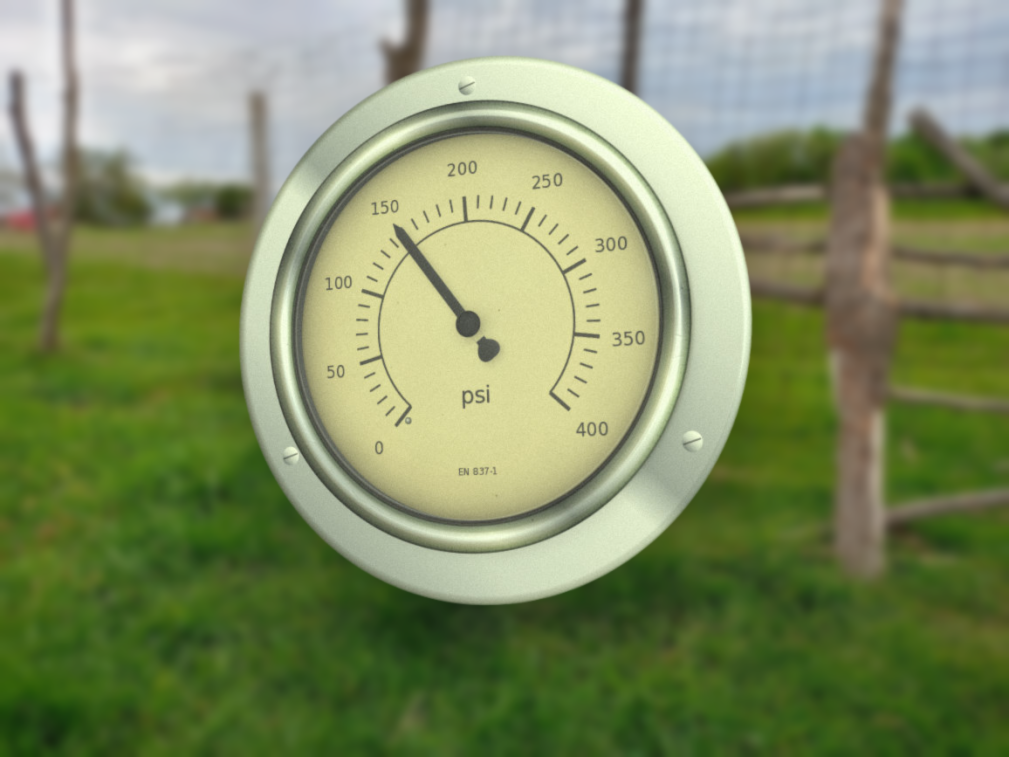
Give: **150** psi
